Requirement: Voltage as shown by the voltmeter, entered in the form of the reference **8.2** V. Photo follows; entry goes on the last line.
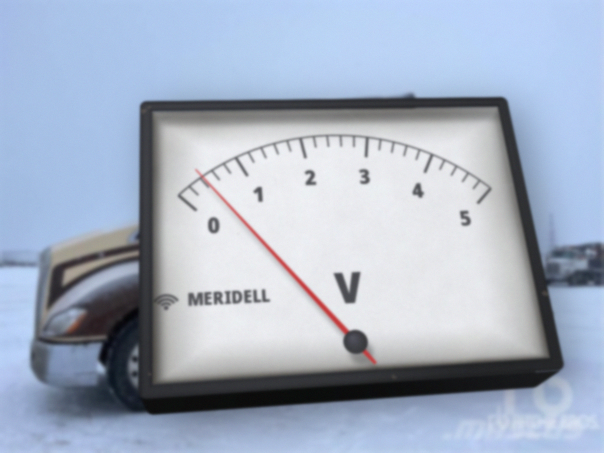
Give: **0.4** V
